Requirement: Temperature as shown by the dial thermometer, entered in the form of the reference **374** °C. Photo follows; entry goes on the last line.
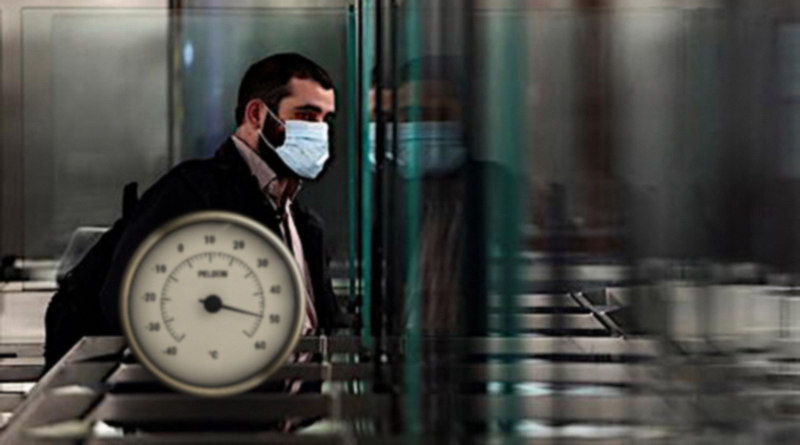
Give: **50** °C
